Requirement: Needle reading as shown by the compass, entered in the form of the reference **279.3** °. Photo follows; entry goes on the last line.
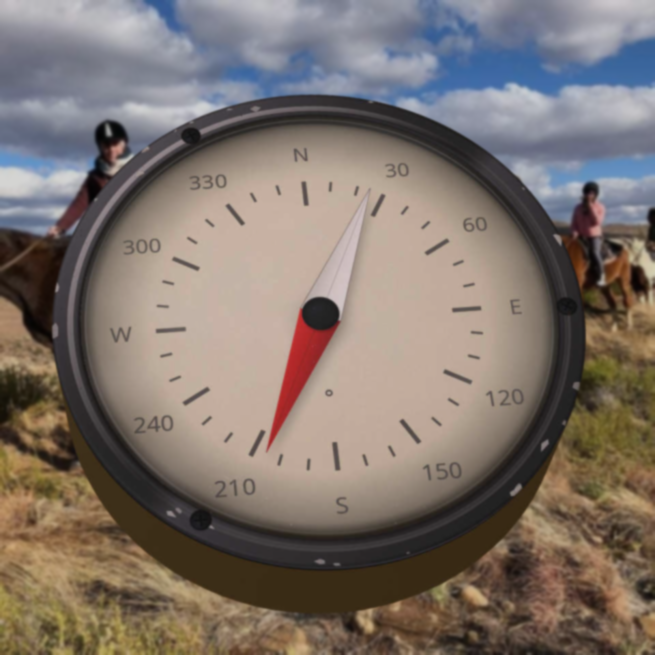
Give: **205** °
